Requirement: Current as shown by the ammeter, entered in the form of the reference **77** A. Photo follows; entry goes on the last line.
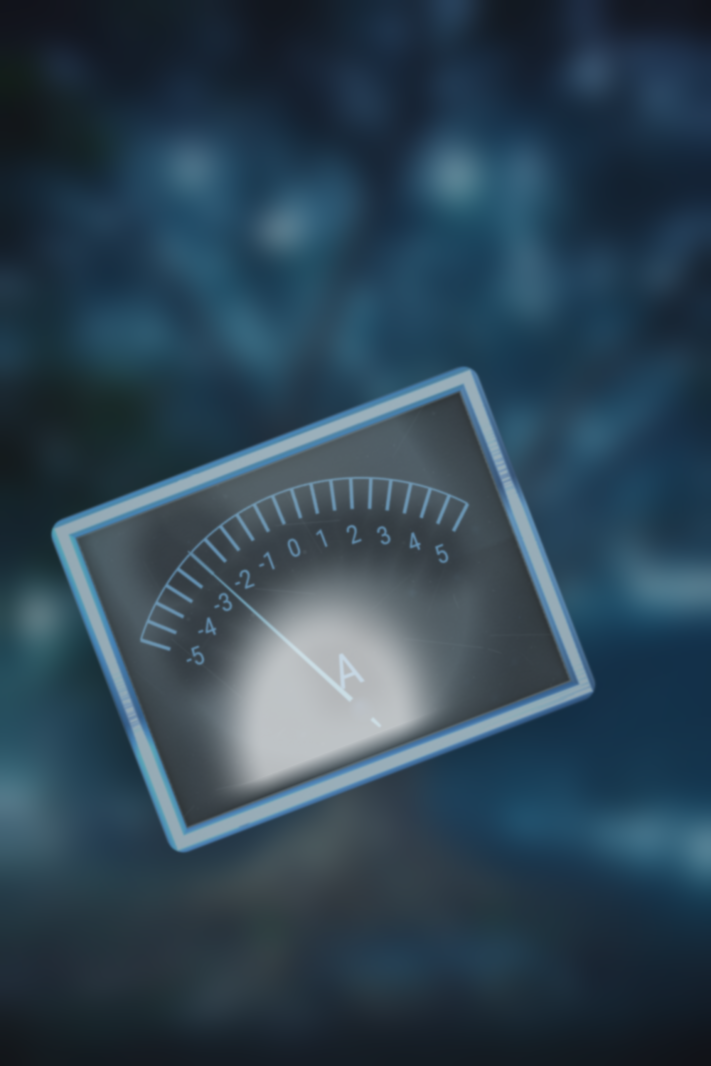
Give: **-2.5** A
